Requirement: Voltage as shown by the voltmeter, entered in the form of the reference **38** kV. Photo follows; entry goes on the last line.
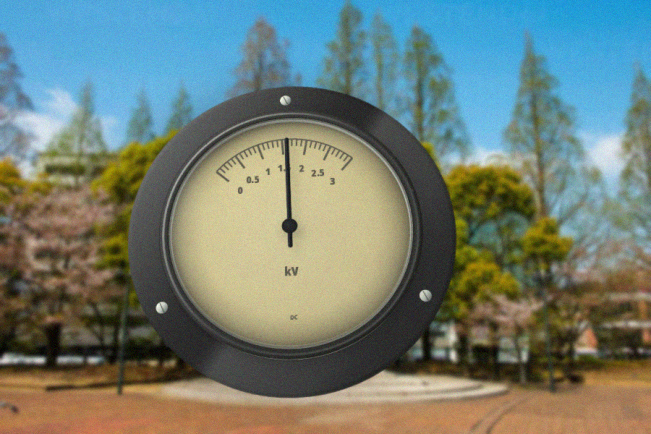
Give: **1.6** kV
